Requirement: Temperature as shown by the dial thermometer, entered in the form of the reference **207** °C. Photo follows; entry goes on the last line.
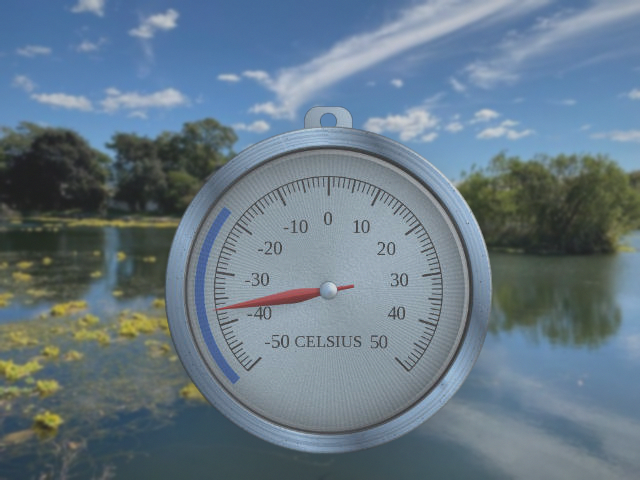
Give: **-37** °C
